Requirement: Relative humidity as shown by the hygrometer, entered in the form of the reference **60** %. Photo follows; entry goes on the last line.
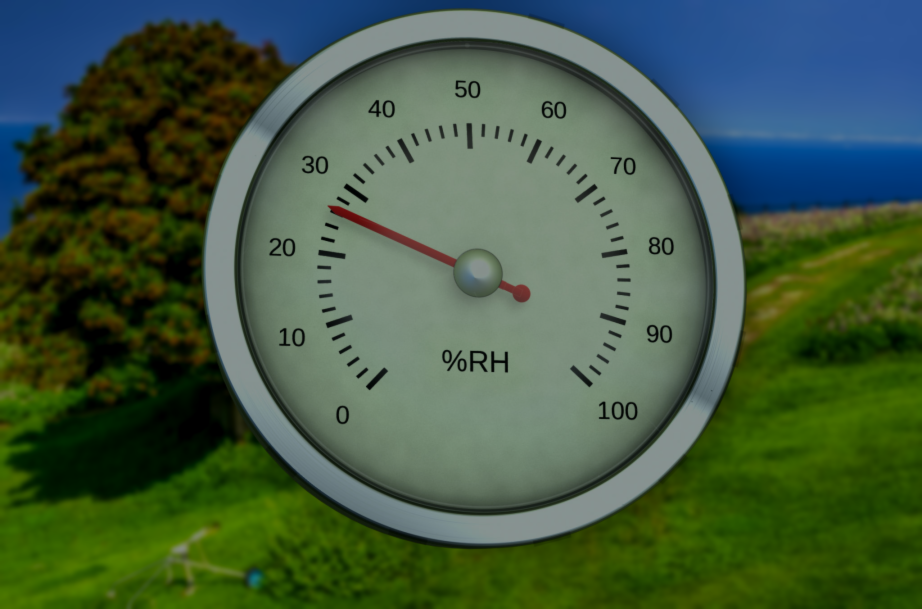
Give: **26** %
